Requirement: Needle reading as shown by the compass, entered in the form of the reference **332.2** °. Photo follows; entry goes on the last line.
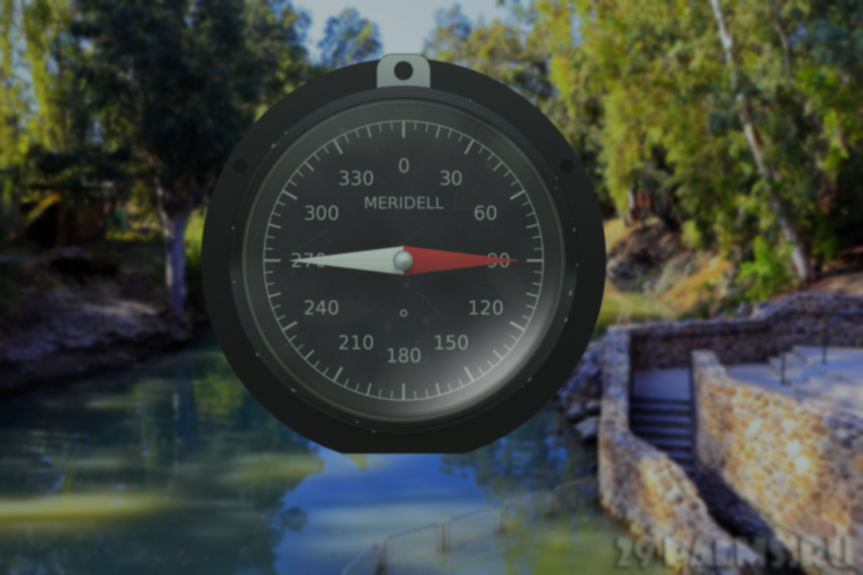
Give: **90** °
